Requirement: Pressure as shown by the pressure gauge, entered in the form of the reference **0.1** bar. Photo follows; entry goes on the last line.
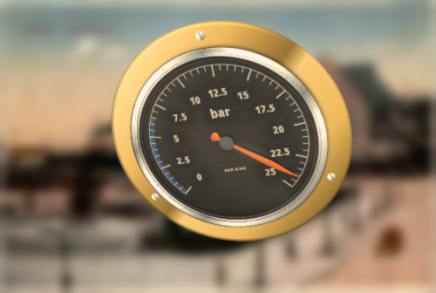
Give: **24** bar
